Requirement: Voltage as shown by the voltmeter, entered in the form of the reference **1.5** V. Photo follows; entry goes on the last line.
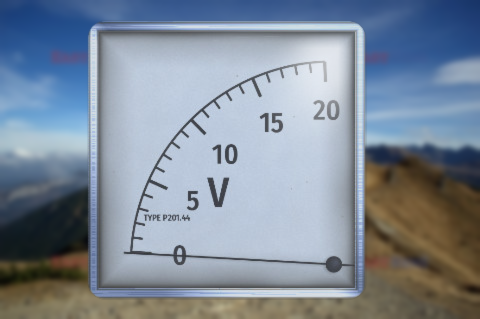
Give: **0** V
